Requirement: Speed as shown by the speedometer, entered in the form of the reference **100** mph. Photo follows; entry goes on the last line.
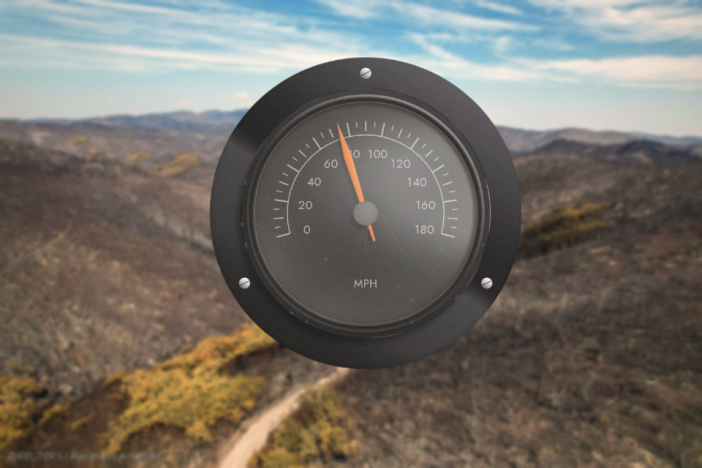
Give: **75** mph
